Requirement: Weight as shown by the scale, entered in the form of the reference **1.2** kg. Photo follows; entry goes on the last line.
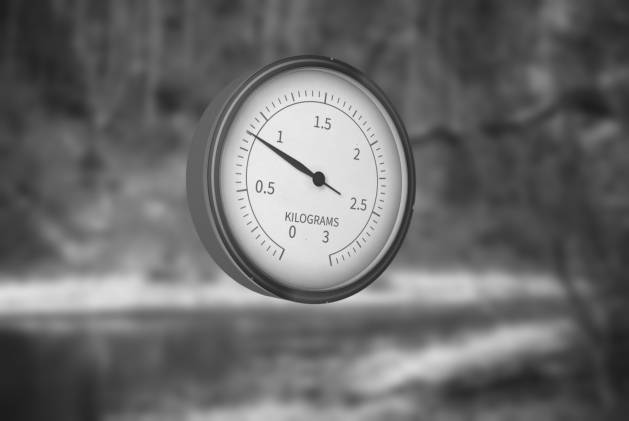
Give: **0.85** kg
